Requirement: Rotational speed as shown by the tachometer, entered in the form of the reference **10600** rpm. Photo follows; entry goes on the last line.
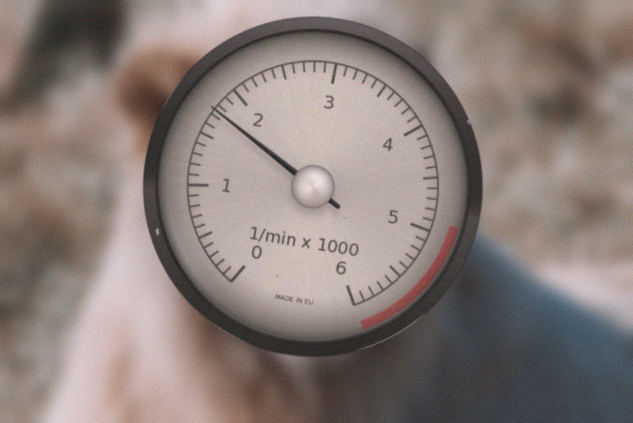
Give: **1750** rpm
